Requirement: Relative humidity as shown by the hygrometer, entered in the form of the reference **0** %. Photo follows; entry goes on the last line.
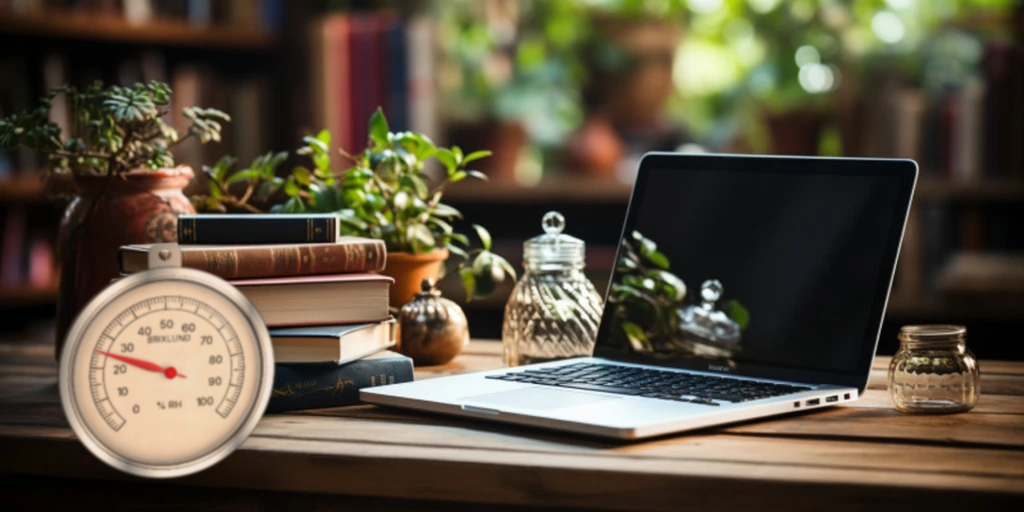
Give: **25** %
